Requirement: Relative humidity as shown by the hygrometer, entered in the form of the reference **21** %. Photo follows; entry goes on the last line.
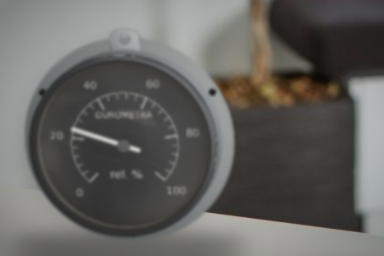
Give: **24** %
